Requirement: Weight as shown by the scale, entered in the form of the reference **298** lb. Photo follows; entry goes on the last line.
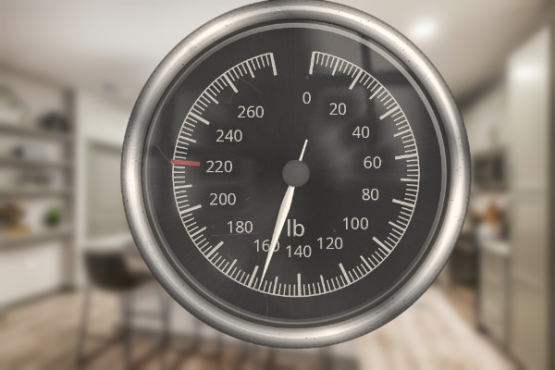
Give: **156** lb
